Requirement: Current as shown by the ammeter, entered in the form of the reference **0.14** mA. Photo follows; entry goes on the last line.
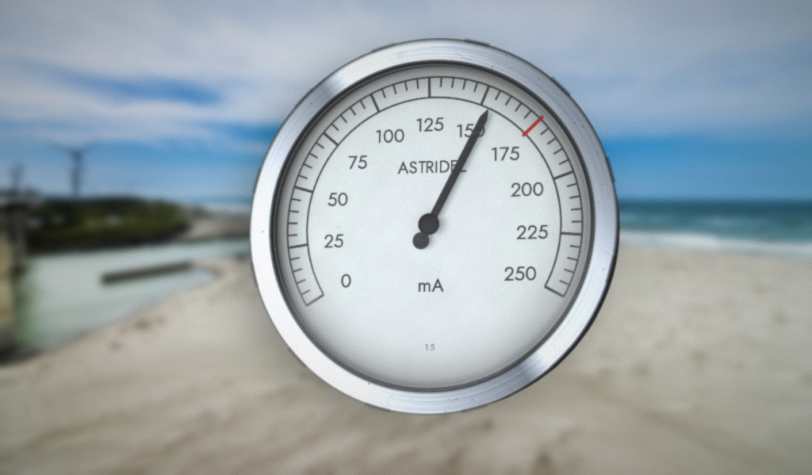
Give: **155** mA
